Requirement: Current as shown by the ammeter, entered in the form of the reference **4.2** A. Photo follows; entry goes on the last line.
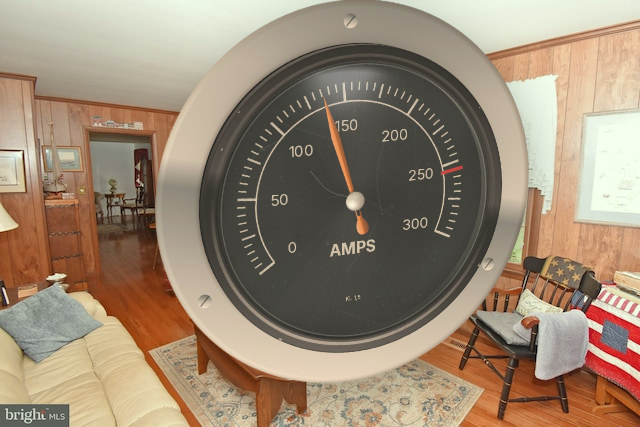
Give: **135** A
